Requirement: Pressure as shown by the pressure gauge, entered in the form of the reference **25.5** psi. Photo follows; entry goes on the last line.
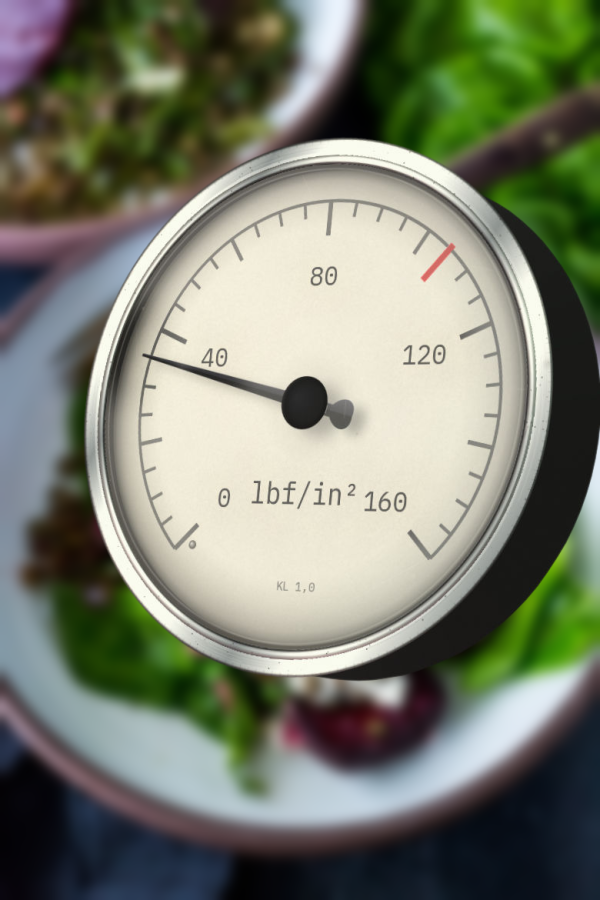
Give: **35** psi
